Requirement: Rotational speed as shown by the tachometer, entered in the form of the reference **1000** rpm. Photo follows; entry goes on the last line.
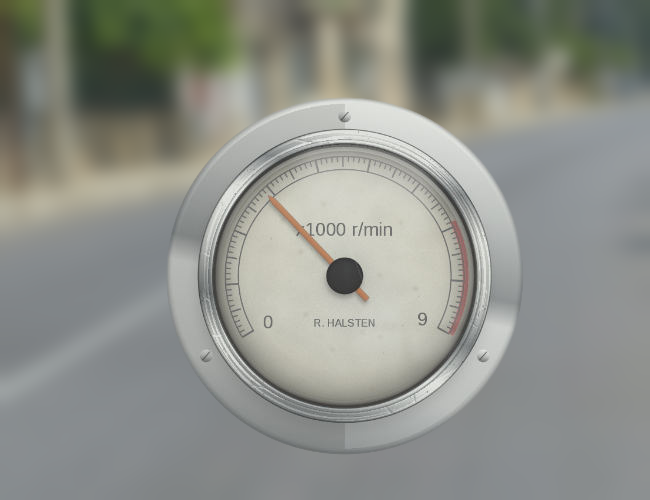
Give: **2900** rpm
